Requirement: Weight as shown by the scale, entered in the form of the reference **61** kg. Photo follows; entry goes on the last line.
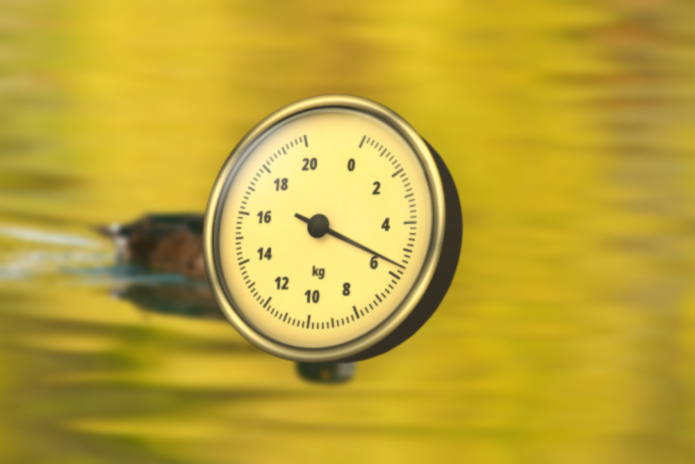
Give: **5.6** kg
